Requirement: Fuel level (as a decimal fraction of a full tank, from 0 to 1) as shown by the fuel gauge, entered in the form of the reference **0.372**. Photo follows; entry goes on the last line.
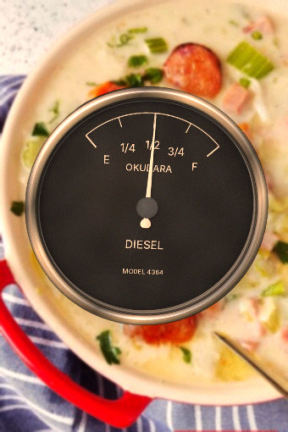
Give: **0.5**
